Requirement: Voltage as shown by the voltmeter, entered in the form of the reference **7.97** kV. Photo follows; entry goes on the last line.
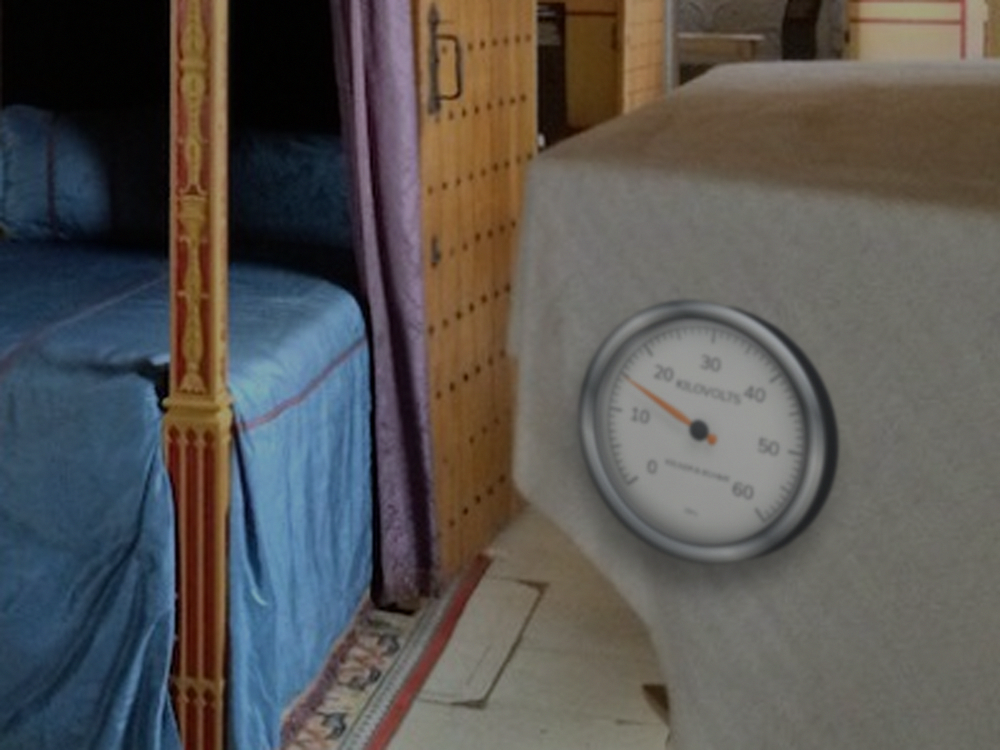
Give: **15** kV
